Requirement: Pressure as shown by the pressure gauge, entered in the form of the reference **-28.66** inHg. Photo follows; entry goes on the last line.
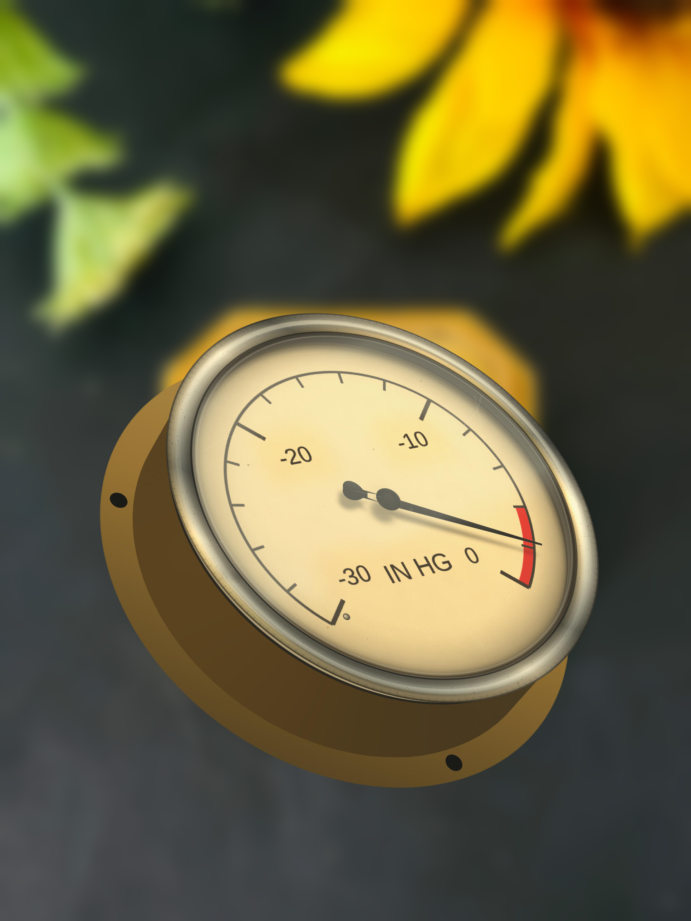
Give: **-2** inHg
